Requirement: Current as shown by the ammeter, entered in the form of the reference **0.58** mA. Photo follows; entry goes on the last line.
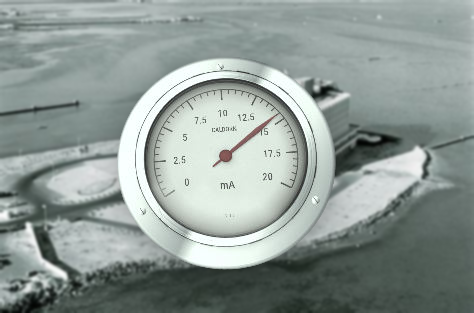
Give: **14.5** mA
